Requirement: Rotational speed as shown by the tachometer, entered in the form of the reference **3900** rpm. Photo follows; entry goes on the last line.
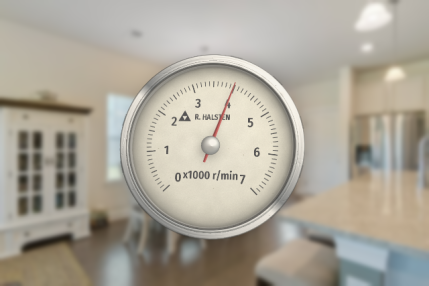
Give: **4000** rpm
